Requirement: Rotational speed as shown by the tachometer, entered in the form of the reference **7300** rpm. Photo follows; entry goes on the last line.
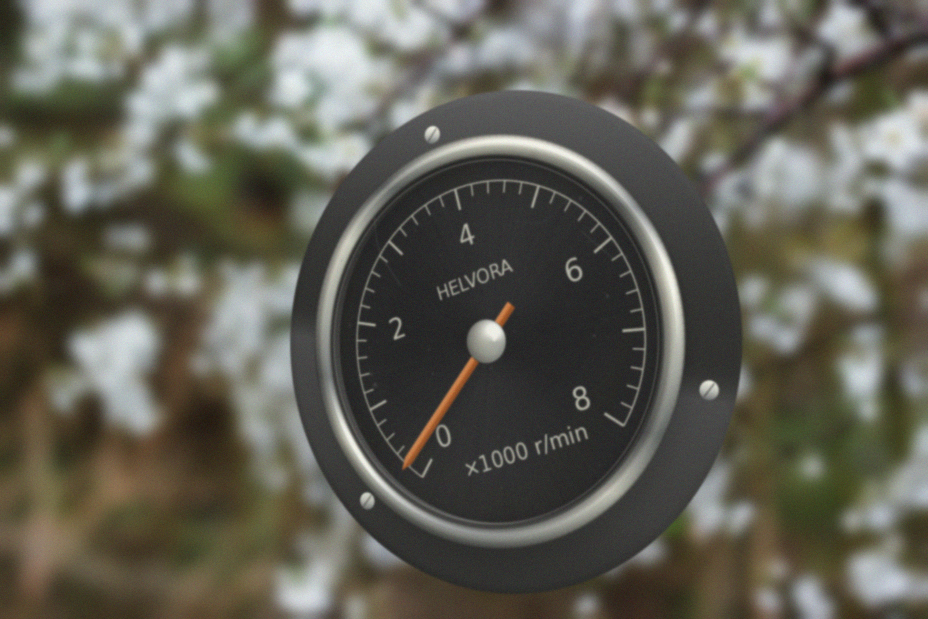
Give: **200** rpm
